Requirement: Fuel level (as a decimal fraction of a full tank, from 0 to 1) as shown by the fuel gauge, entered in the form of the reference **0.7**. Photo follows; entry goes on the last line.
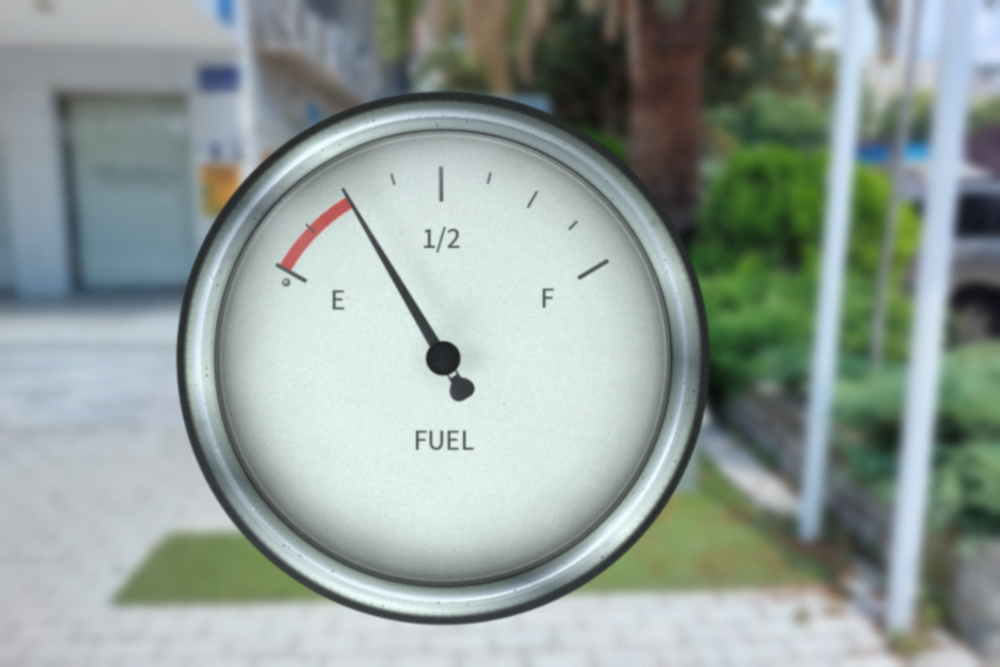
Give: **0.25**
